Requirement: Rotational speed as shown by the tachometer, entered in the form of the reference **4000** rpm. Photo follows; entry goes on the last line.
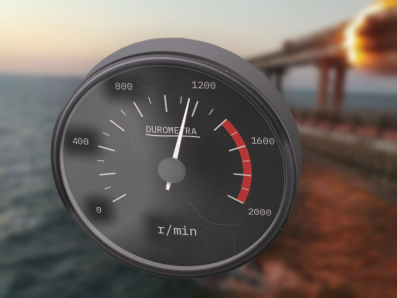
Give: **1150** rpm
